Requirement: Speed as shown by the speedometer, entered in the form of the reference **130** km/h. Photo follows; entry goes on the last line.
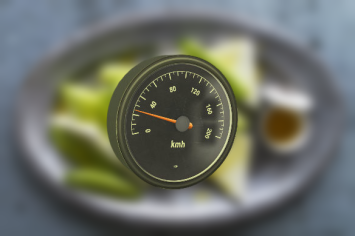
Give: **25** km/h
